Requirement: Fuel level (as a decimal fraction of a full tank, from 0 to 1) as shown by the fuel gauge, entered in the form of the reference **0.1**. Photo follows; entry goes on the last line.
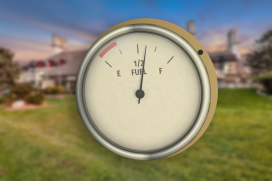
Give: **0.625**
